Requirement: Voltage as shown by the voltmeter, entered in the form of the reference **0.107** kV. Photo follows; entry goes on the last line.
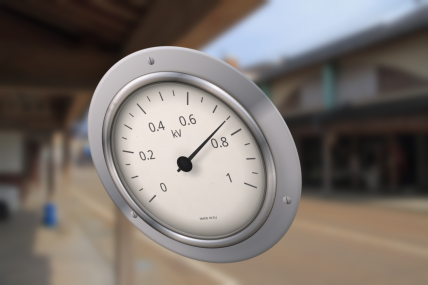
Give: **0.75** kV
